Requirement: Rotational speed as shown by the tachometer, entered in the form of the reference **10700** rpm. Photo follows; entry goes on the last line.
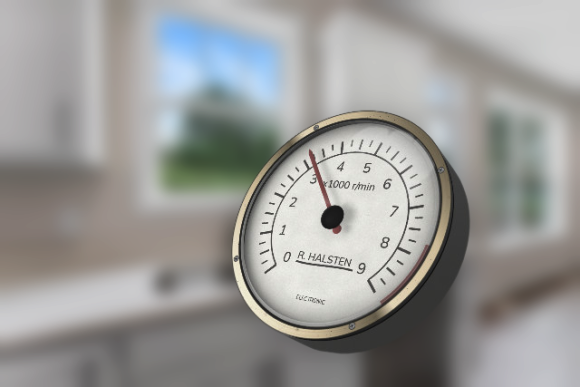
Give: **3250** rpm
